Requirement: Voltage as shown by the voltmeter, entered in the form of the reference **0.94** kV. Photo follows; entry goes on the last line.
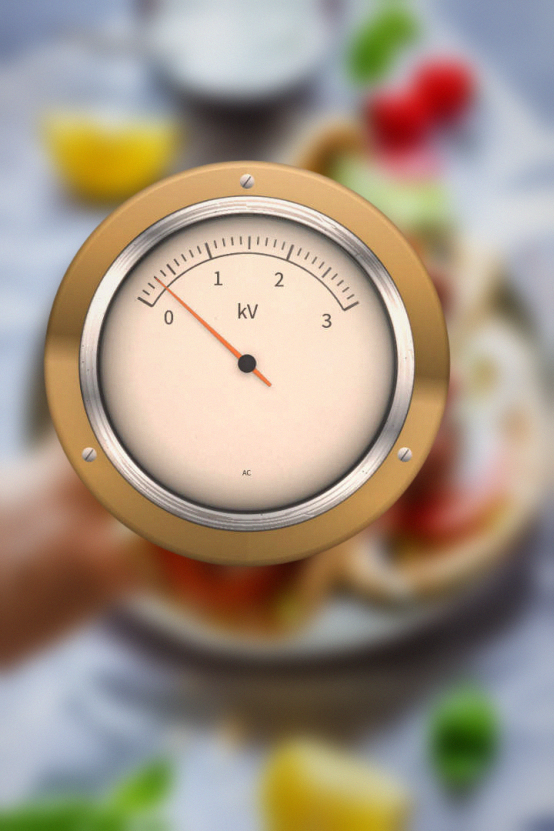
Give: **0.3** kV
